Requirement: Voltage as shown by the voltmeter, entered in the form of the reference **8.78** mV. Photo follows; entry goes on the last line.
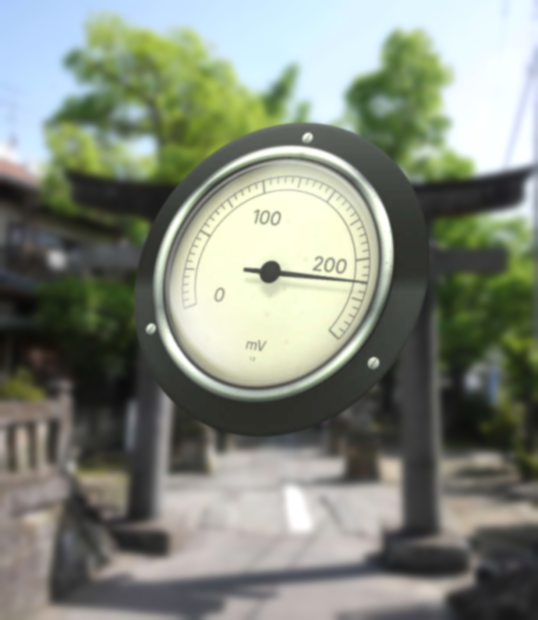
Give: **215** mV
